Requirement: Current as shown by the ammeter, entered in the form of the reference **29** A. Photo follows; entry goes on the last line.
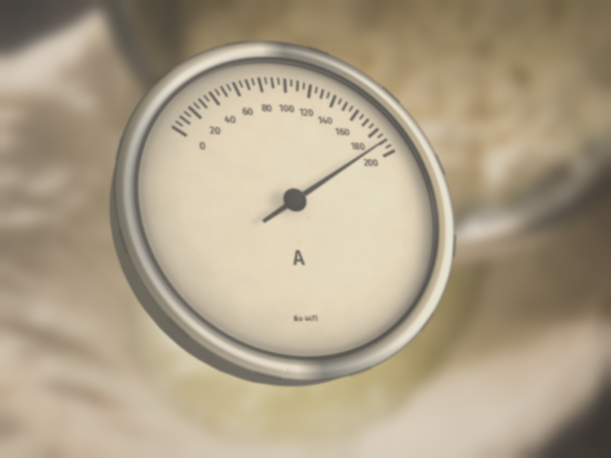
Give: **190** A
